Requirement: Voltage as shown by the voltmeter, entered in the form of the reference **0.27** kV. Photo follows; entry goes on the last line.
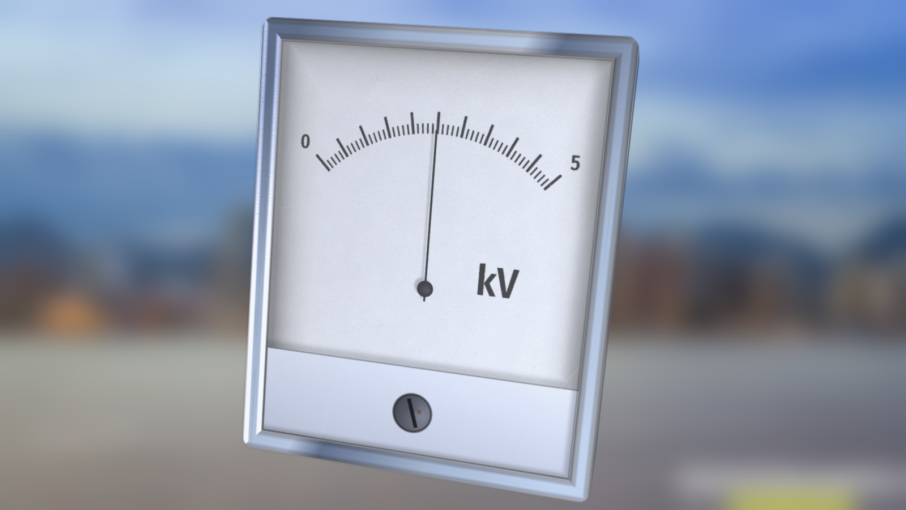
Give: **2.5** kV
